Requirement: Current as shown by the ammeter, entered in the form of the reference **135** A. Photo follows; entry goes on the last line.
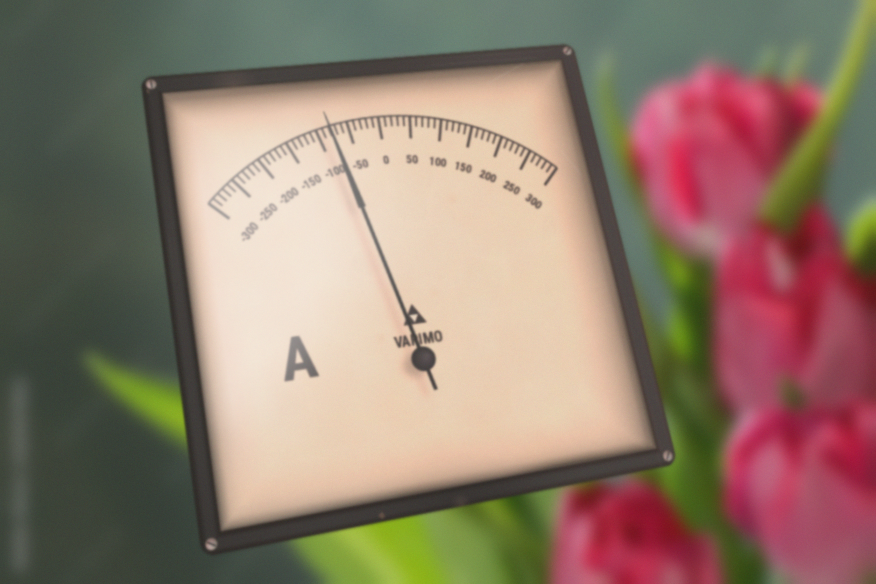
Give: **-80** A
